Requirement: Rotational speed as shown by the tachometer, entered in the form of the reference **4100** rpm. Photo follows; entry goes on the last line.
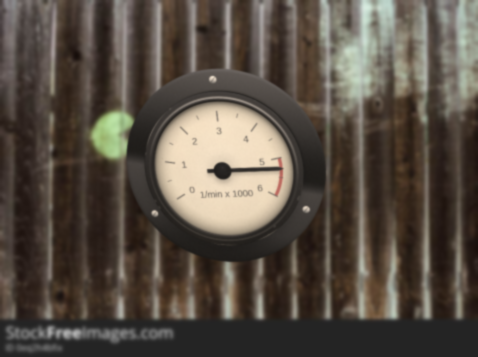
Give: **5250** rpm
